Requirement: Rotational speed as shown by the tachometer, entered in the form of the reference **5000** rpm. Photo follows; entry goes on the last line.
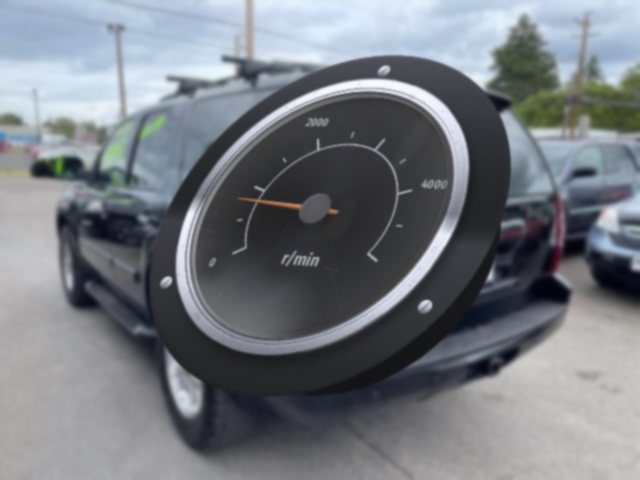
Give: **750** rpm
